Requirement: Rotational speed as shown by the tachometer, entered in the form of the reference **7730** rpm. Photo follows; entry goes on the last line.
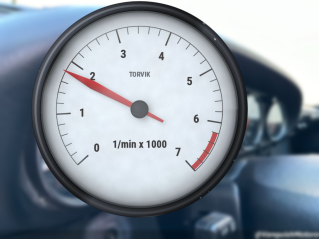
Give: **1800** rpm
